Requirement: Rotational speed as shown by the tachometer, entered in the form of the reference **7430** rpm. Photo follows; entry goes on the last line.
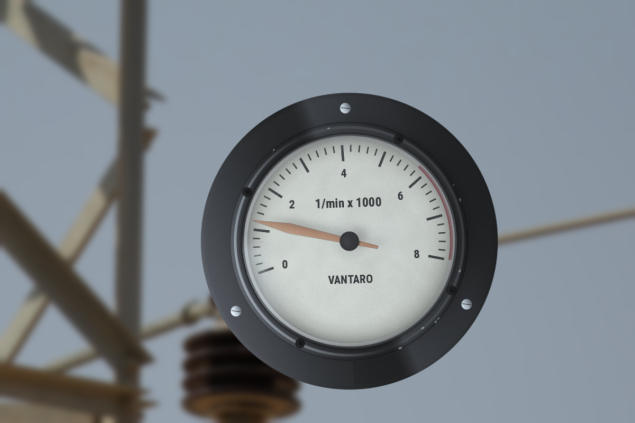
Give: **1200** rpm
